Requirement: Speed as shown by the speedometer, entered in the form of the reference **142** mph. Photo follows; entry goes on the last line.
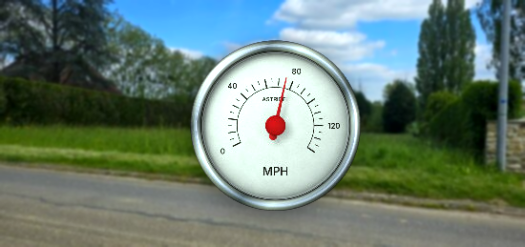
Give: **75** mph
